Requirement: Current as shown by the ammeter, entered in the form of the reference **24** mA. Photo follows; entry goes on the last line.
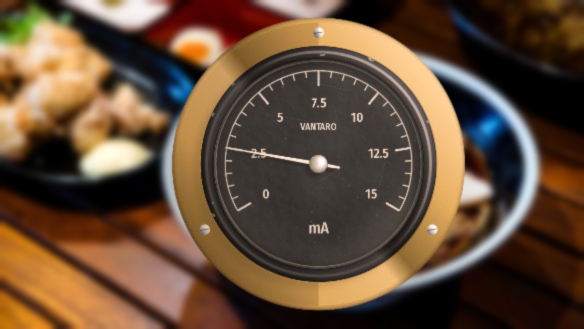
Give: **2.5** mA
